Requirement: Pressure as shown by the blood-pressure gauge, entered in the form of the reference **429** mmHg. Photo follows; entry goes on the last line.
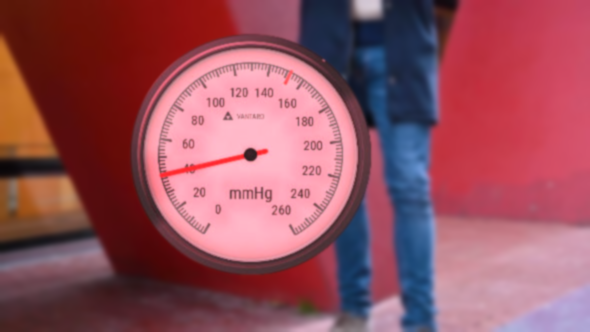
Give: **40** mmHg
